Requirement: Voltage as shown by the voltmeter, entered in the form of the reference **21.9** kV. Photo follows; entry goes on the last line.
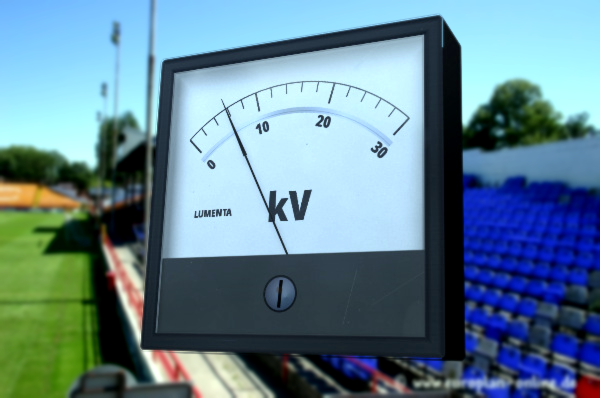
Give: **6** kV
